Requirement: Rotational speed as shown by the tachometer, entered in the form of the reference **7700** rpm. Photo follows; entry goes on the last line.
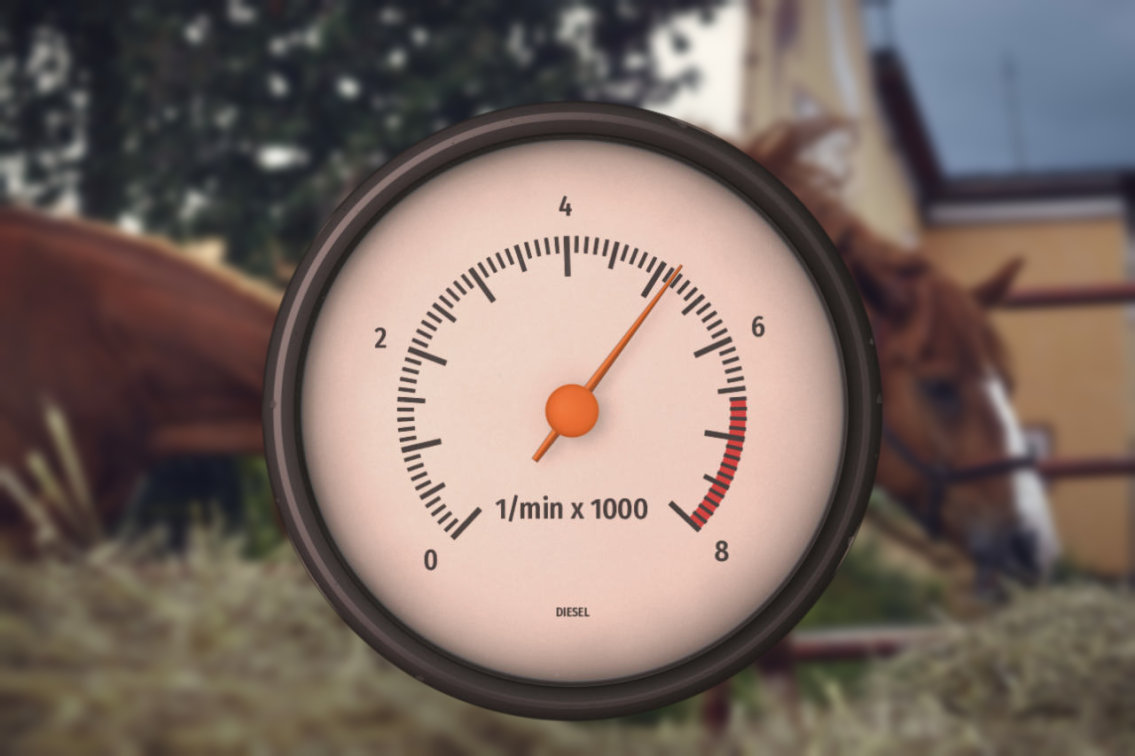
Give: **5150** rpm
